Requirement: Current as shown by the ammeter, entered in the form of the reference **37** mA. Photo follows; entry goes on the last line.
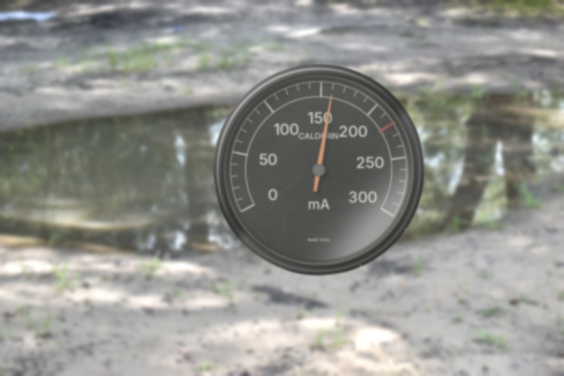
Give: **160** mA
